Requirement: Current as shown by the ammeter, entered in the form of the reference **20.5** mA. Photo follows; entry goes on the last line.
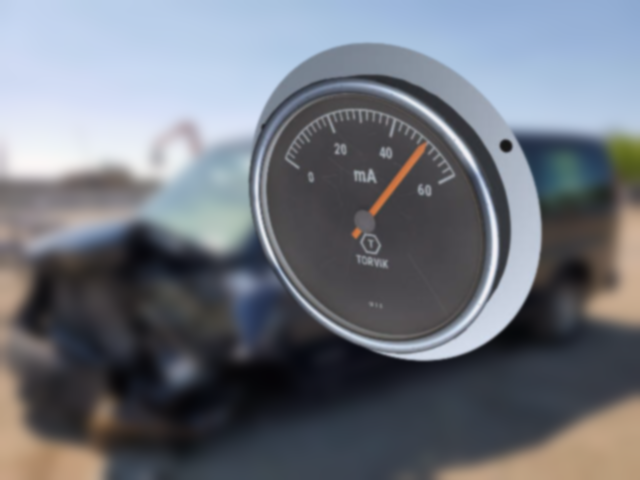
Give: **50** mA
